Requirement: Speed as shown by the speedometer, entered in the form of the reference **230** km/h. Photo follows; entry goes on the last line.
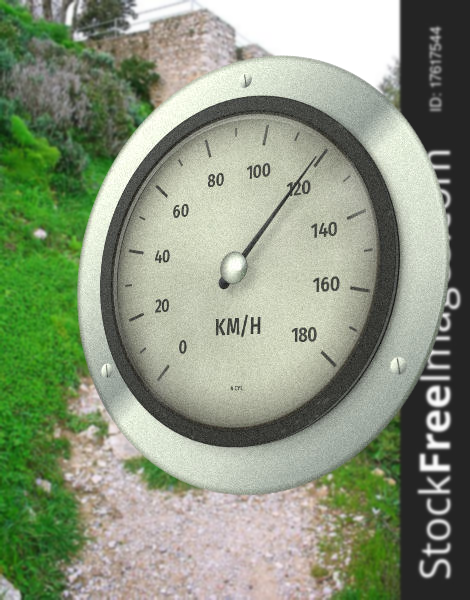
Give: **120** km/h
